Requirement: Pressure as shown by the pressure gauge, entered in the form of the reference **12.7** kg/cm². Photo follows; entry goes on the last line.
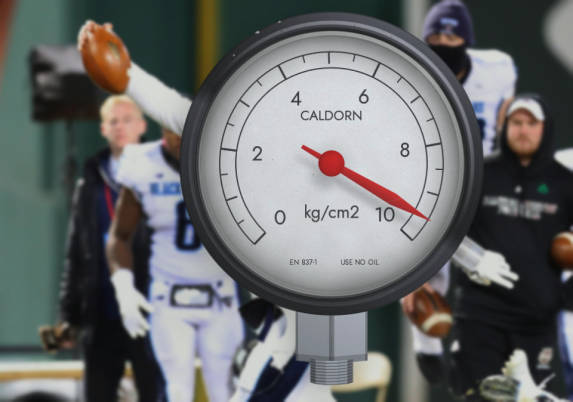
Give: **9.5** kg/cm²
